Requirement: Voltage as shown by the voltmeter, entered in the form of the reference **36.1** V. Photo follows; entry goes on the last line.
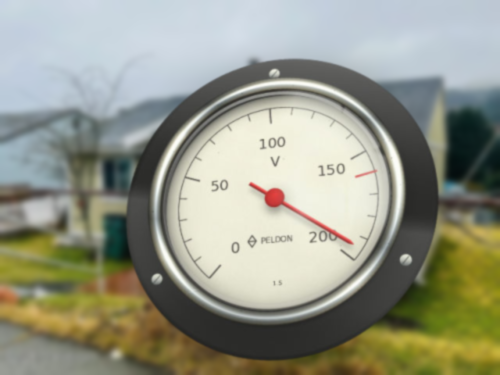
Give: **195** V
